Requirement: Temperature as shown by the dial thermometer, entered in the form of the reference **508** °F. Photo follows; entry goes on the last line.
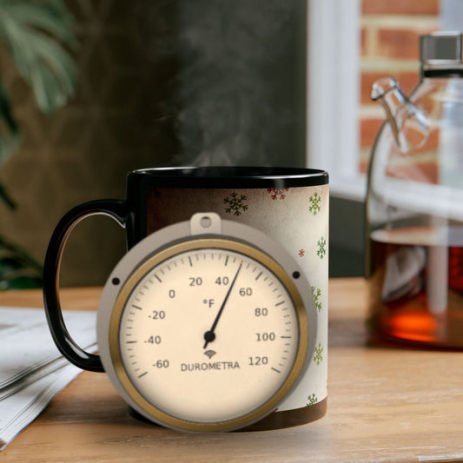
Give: **48** °F
